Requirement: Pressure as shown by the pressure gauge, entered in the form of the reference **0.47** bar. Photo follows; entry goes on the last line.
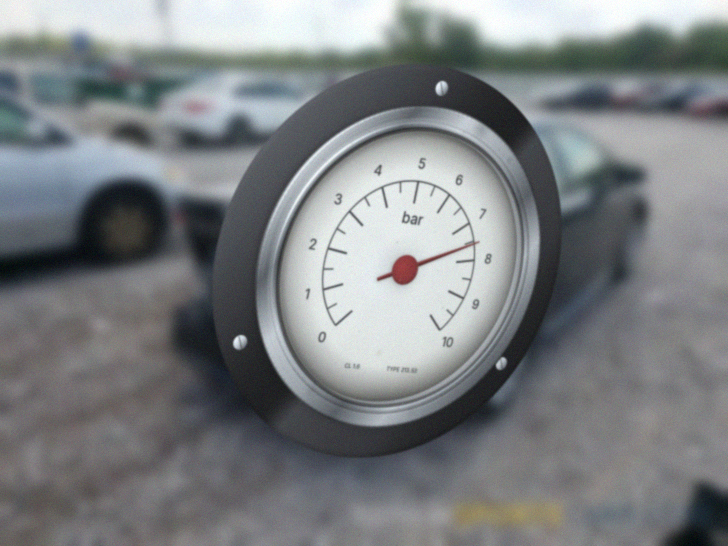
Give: **7.5** bar
